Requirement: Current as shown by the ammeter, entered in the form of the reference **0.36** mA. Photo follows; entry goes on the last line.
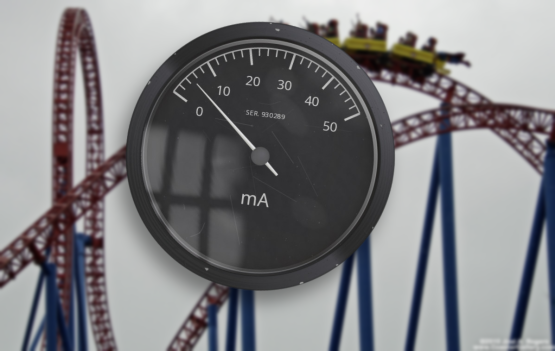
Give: **5** mA
